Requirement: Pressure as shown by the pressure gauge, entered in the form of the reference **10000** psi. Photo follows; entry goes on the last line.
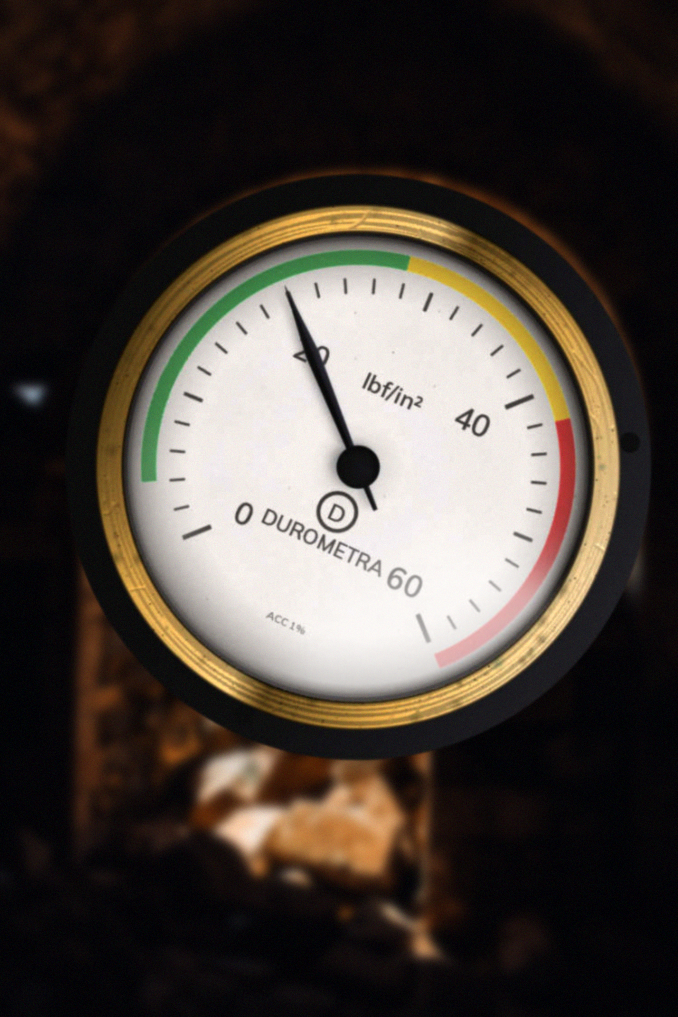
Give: **20** psi
